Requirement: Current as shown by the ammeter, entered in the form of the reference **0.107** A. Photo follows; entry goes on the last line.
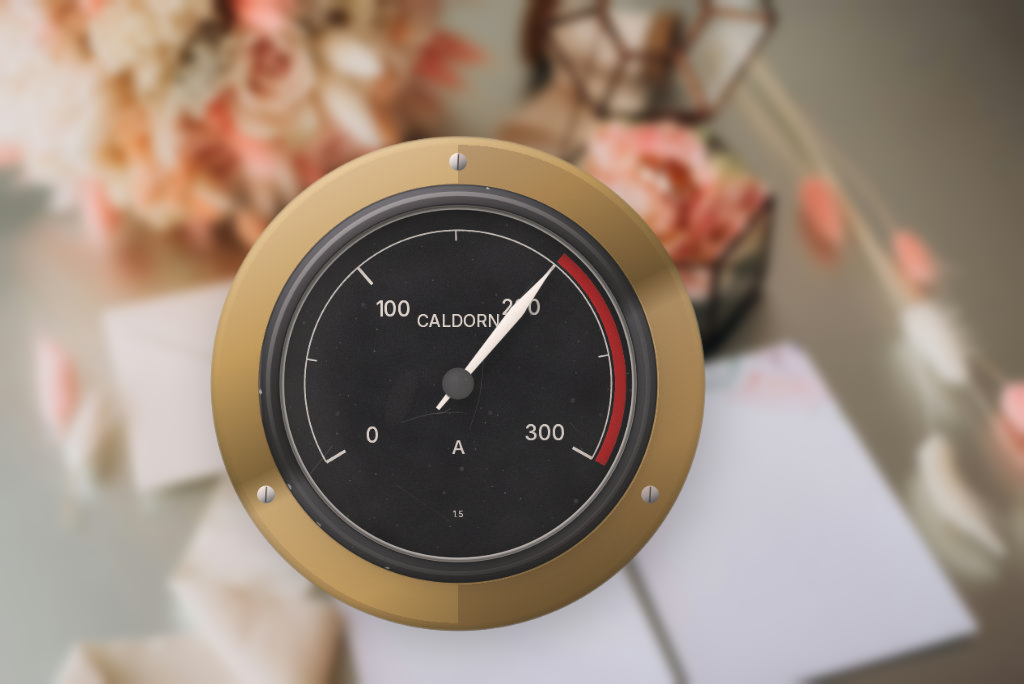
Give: **200** A
